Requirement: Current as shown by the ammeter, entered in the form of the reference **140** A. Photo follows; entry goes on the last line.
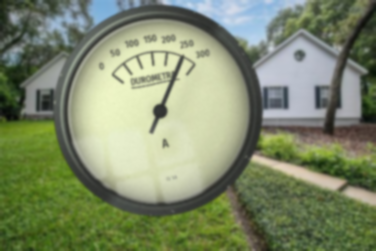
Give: **250** A
